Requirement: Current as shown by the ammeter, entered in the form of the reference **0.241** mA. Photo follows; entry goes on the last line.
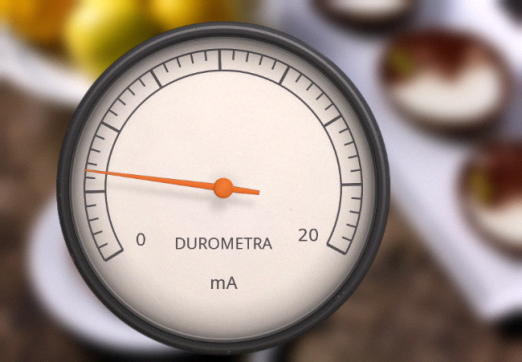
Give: **3.25** mA
